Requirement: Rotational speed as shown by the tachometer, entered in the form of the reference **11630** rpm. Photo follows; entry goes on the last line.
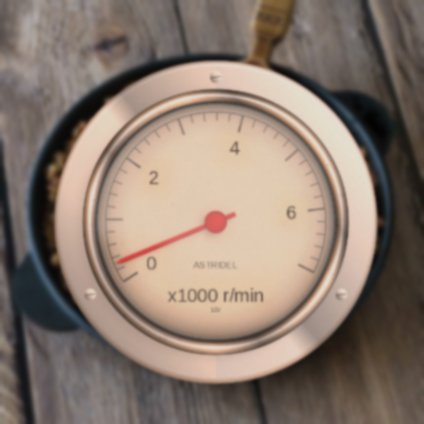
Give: **300** rpm
